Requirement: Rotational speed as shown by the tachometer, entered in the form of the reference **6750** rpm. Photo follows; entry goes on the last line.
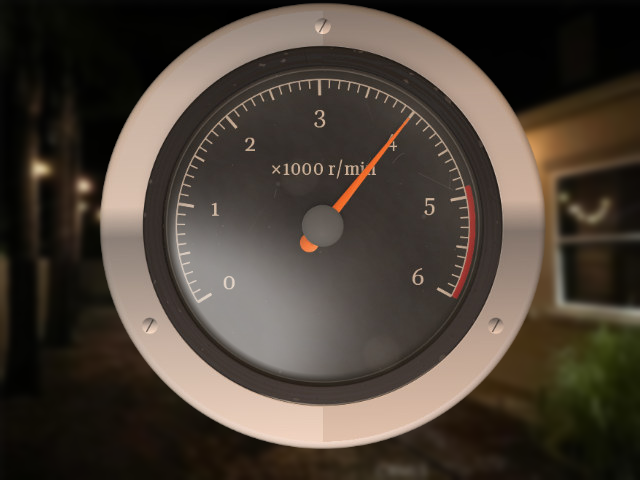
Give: **4000** rpm
